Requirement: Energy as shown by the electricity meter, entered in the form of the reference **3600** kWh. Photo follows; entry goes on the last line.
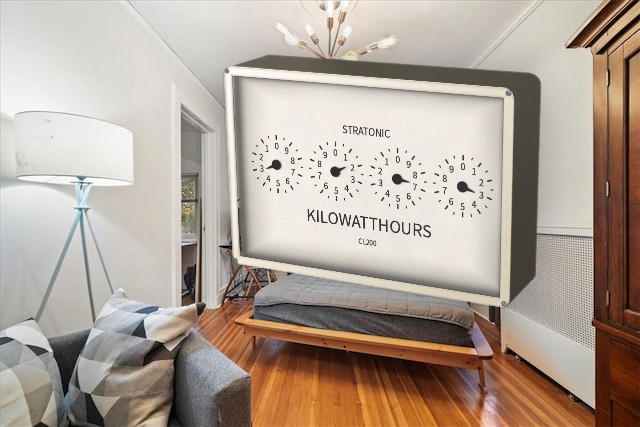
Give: **3173** kWh
